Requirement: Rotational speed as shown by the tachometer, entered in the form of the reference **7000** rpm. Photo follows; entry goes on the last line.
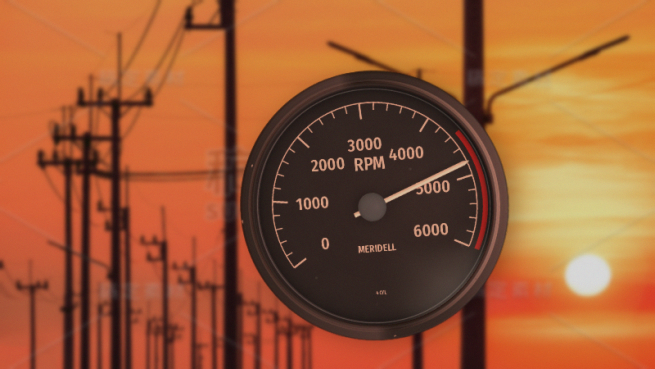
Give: **4800** rpm
